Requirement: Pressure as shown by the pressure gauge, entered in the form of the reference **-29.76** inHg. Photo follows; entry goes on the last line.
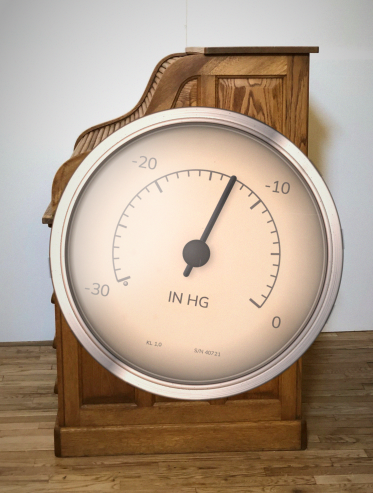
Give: **-13** inHg
